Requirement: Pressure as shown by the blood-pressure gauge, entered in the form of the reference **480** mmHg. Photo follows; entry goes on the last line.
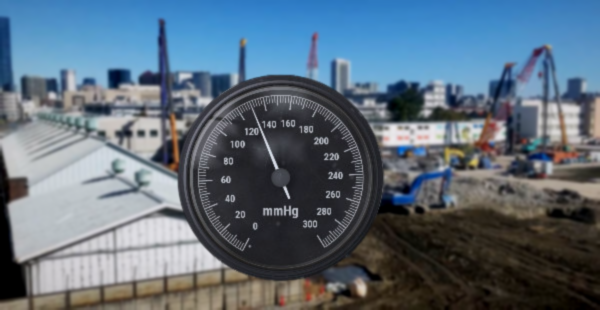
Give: **130** mmHg
